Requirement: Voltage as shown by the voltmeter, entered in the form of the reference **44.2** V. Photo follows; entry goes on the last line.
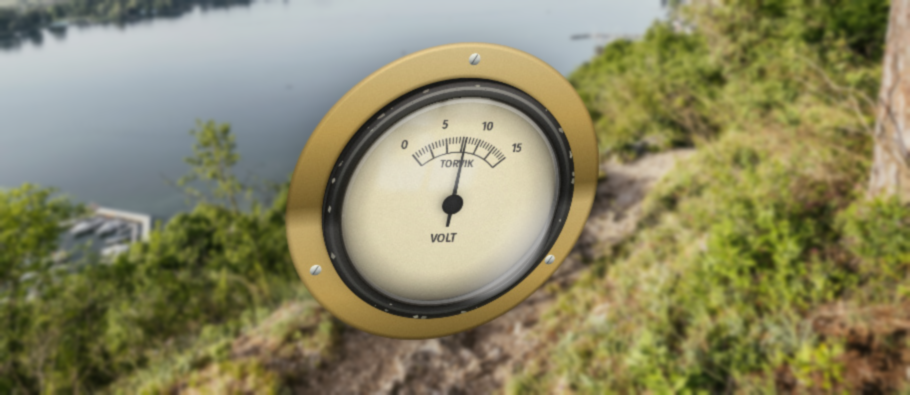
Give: **7.5** V
